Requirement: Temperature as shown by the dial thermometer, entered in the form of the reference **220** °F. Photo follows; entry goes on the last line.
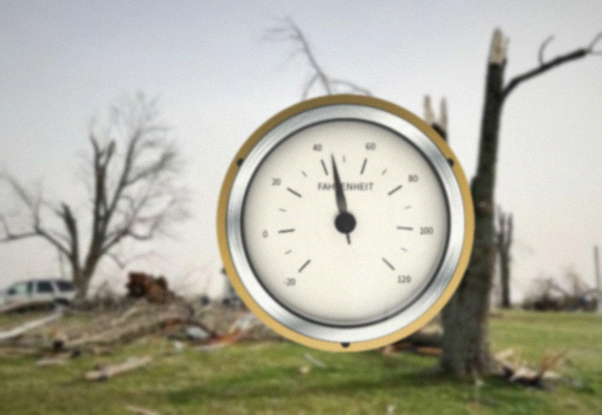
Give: **45** °F
